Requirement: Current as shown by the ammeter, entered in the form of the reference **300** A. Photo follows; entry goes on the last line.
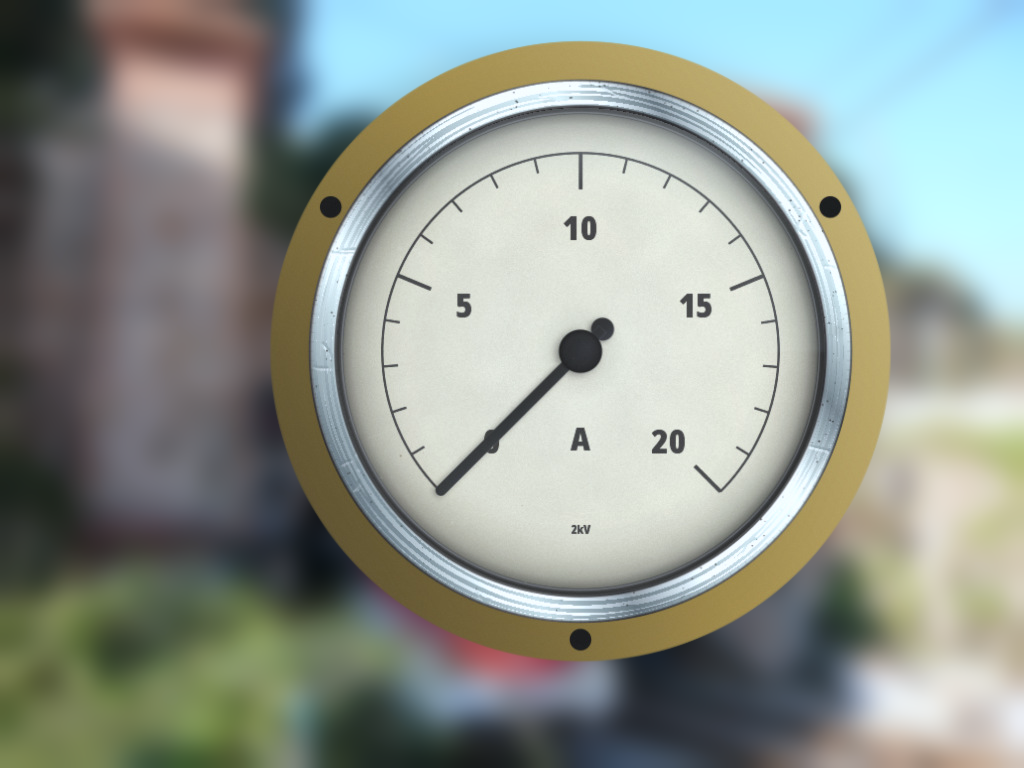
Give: **0** A
